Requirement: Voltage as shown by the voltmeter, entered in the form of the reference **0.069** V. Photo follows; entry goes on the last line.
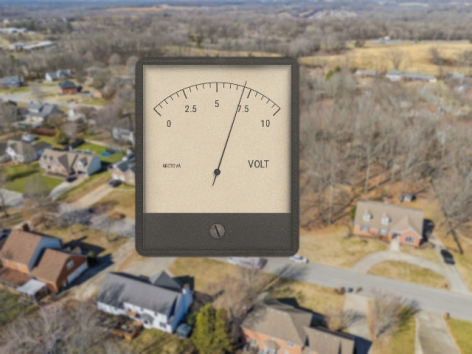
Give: **7** V
